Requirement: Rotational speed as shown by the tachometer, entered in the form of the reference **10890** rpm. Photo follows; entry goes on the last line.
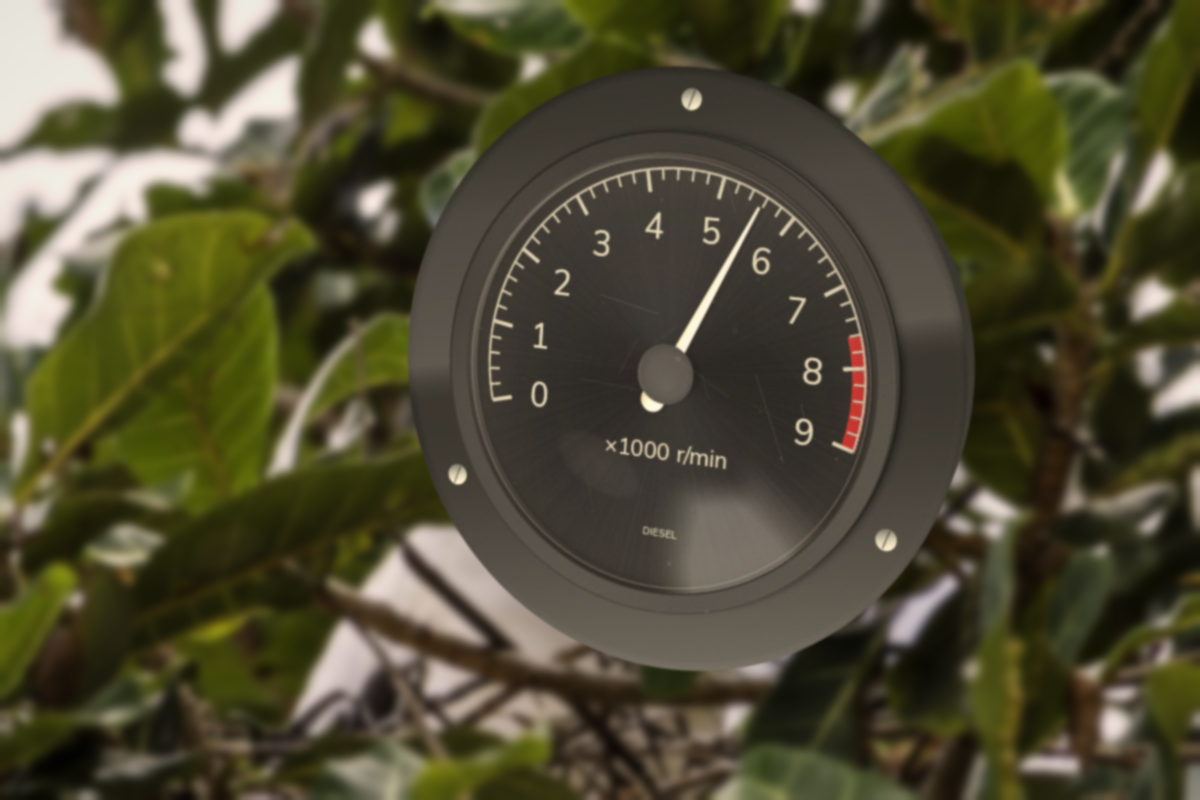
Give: **5600** rpm
